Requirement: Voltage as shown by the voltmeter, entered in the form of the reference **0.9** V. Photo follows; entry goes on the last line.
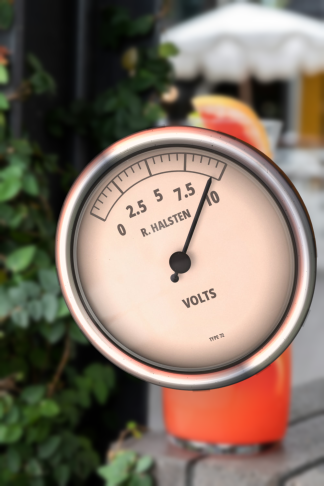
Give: **9.5** V
